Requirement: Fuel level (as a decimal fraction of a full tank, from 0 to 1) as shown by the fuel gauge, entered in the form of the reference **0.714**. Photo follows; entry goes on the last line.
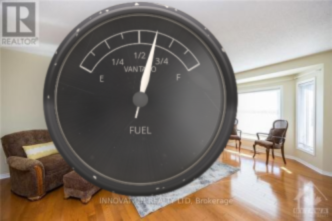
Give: **0.625**
